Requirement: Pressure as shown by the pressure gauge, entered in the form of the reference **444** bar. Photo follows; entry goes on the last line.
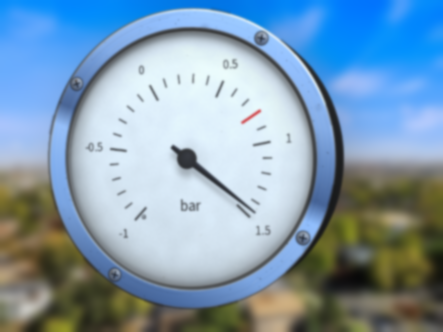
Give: **1.45** bar
